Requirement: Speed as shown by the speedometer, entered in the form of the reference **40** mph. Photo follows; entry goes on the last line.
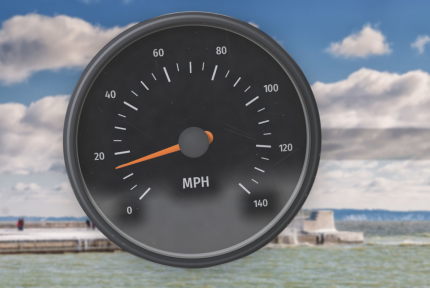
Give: **15** mph
